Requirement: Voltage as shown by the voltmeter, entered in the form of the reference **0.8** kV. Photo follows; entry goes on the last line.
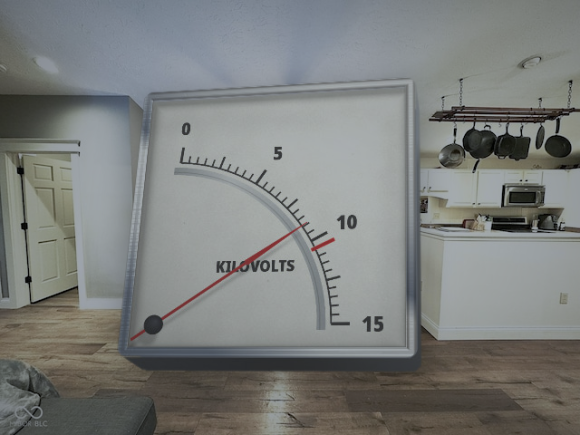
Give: **9** kV
